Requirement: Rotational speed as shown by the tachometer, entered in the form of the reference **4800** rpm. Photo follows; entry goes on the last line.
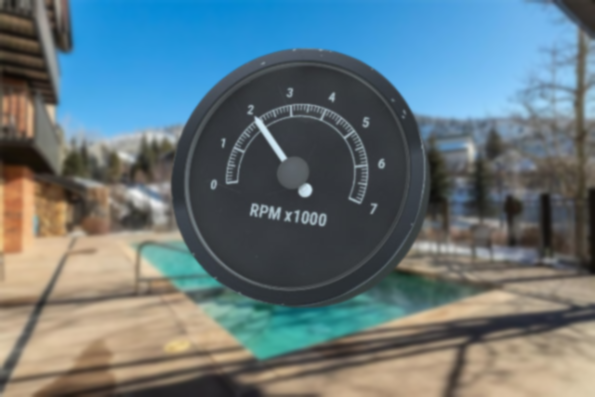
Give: **2000** rpm
